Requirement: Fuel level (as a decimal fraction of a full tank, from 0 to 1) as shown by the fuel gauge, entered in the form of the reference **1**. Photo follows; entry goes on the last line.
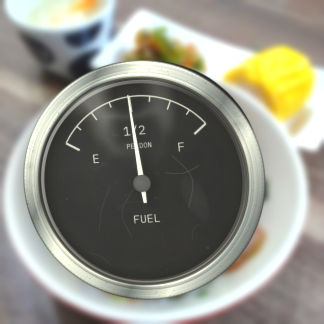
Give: **0.5**
